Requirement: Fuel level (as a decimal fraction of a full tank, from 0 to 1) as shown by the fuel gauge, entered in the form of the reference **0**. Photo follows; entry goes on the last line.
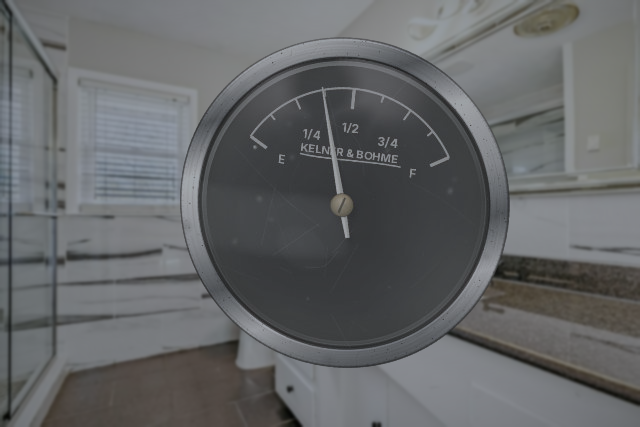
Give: **0.375**
